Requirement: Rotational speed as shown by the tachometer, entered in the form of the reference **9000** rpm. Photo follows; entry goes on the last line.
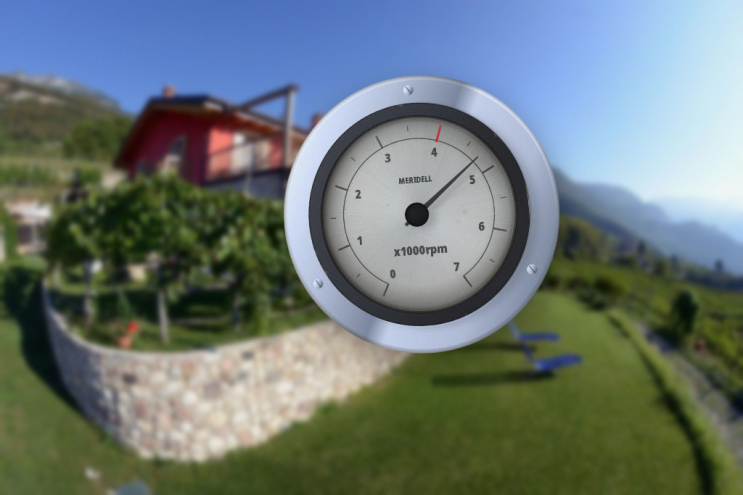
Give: **4750** rpm
